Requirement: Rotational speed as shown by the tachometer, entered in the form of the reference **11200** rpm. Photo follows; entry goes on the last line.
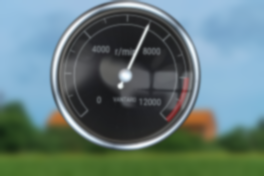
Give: **7000** rpm
